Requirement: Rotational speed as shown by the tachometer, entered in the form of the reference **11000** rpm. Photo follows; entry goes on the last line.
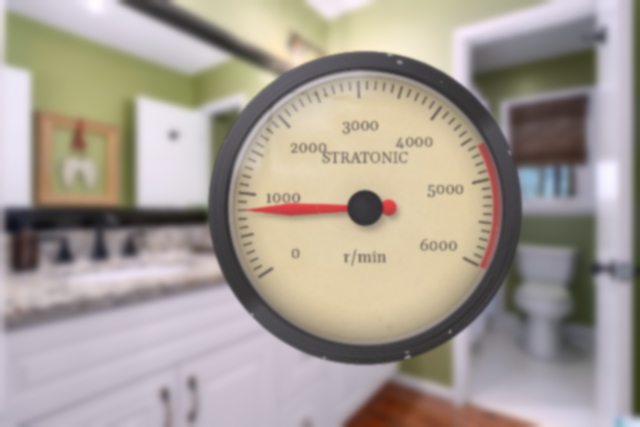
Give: **800** rpm
